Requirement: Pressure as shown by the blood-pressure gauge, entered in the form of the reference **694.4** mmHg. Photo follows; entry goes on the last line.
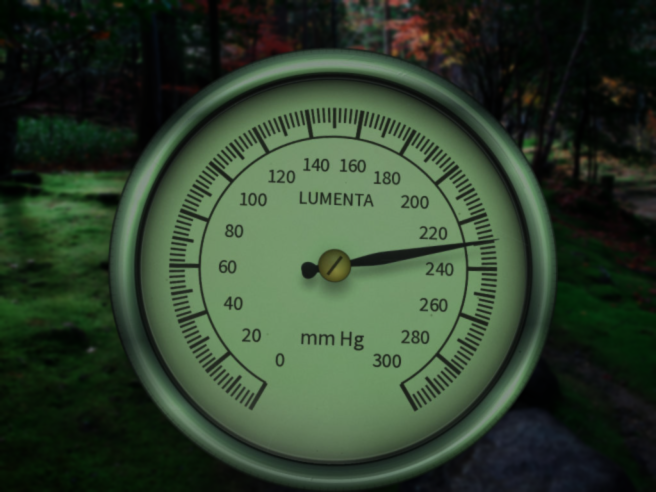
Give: **230** mmHg
